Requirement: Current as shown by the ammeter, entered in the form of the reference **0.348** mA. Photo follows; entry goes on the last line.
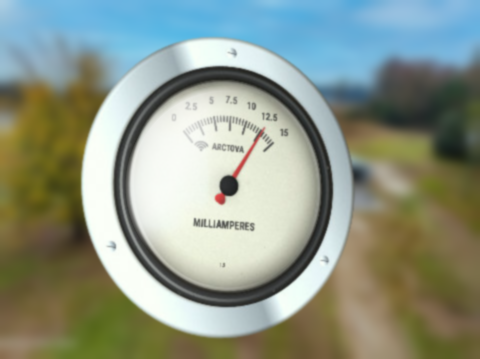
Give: **12.5** mA
